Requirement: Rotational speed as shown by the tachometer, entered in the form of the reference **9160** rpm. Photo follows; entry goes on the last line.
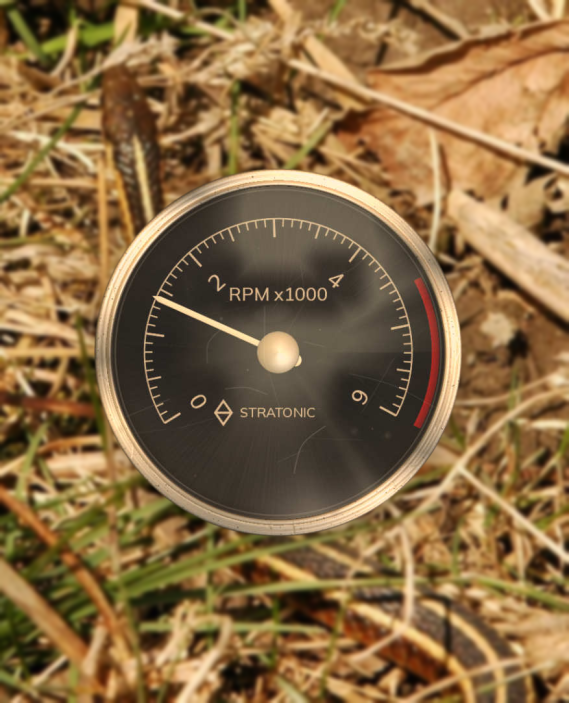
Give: **1400** rpm
